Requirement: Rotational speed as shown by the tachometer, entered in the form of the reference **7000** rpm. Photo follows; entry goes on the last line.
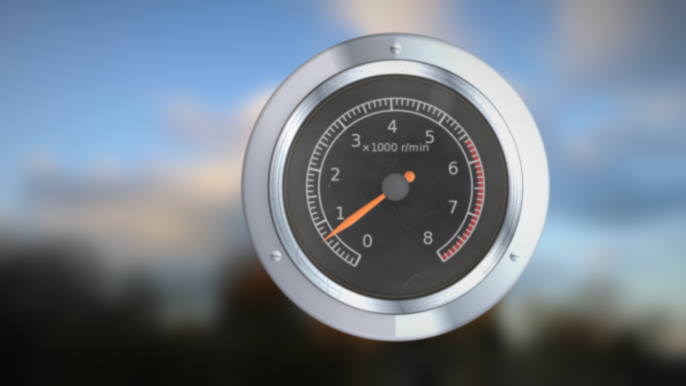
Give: **700** rpm
